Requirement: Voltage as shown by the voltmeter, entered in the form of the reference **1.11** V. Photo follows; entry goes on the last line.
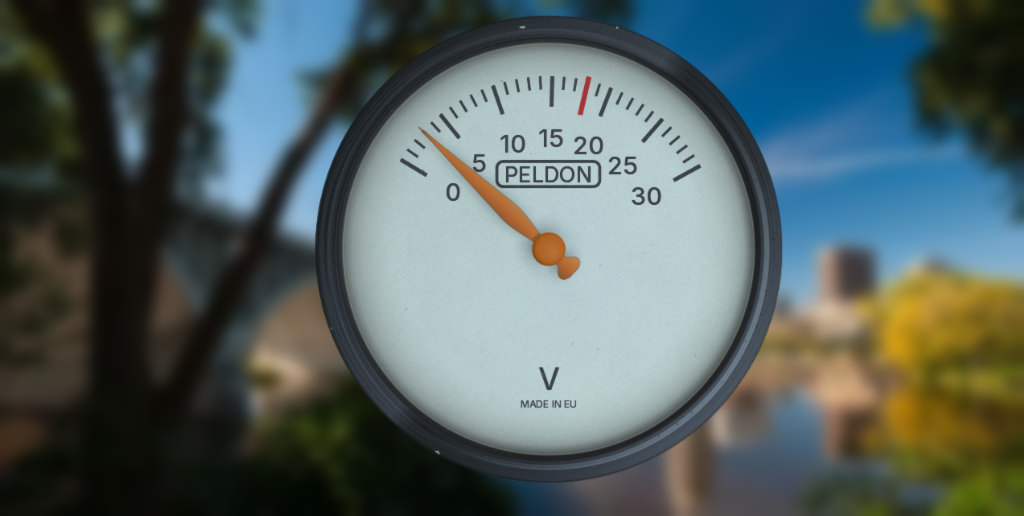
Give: **3** V
